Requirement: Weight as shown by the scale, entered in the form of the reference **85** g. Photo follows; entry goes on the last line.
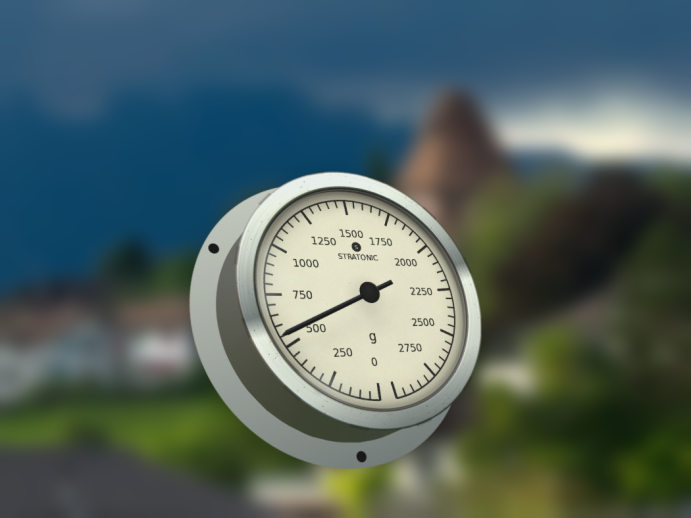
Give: **550** g
